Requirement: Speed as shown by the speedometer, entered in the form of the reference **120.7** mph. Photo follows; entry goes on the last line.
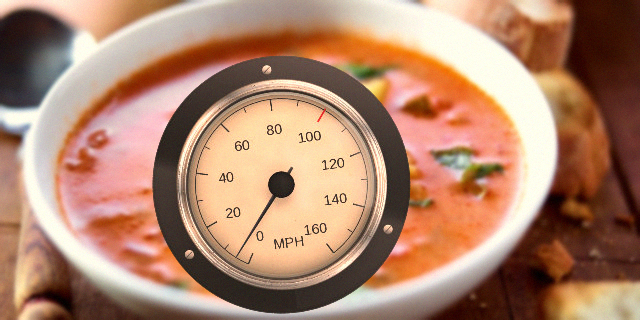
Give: **5** mph
